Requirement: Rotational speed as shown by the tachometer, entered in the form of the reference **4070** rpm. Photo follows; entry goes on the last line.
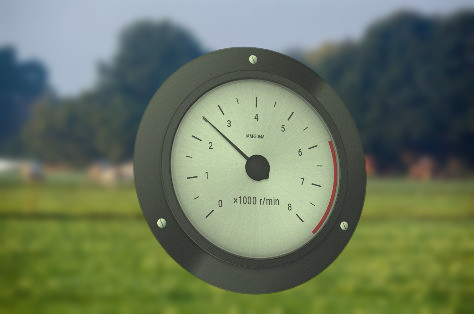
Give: **2500** rpm
